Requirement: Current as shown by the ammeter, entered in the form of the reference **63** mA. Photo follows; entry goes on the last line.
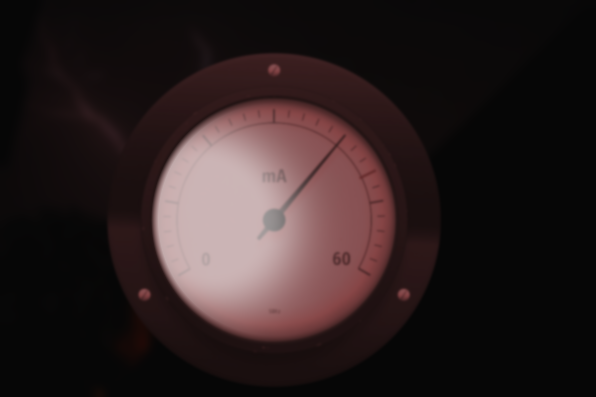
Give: **40** mA
